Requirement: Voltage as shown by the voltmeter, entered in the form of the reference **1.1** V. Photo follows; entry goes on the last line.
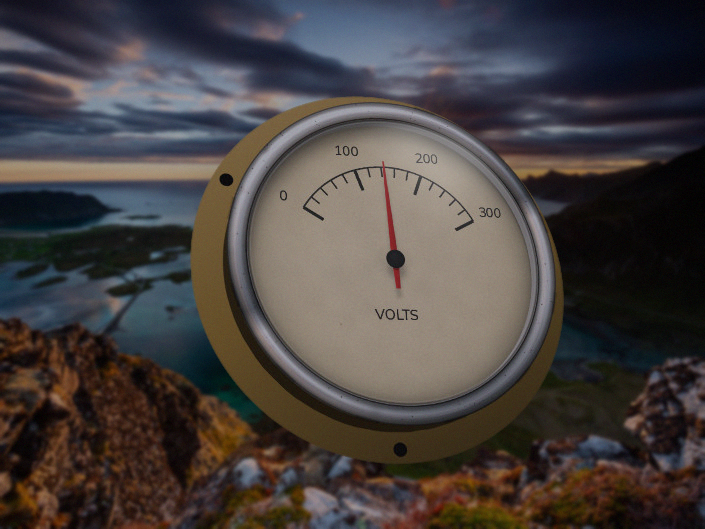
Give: **140** V
